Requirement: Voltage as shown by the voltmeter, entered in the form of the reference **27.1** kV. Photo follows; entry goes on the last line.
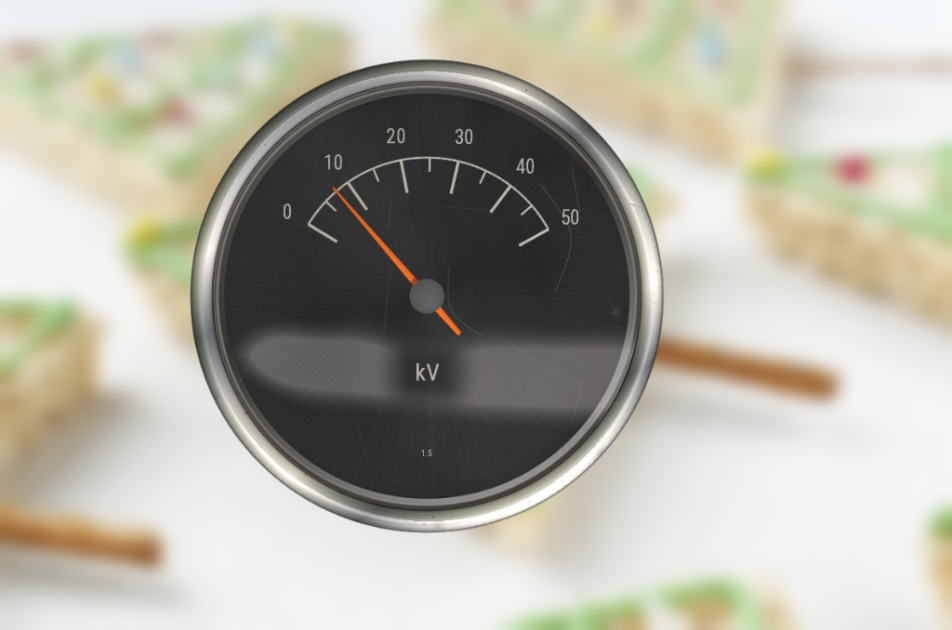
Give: **7.5** kV
